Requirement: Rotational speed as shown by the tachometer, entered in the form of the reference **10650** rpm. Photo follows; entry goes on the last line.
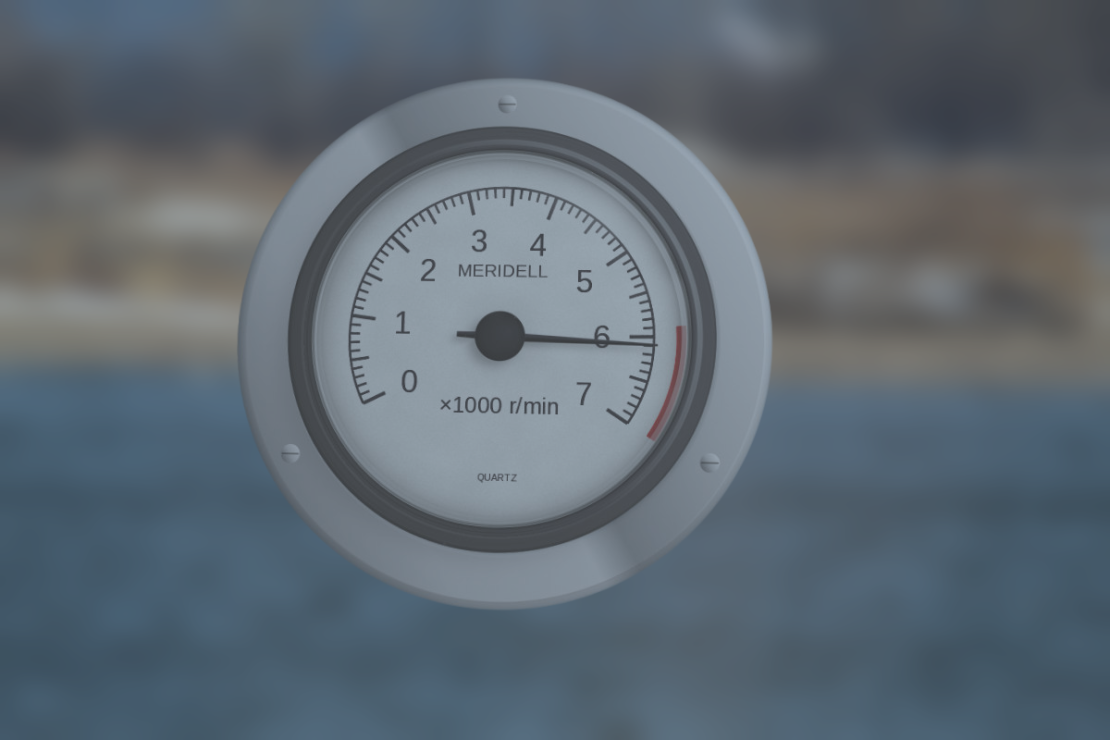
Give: **6100** rpm
